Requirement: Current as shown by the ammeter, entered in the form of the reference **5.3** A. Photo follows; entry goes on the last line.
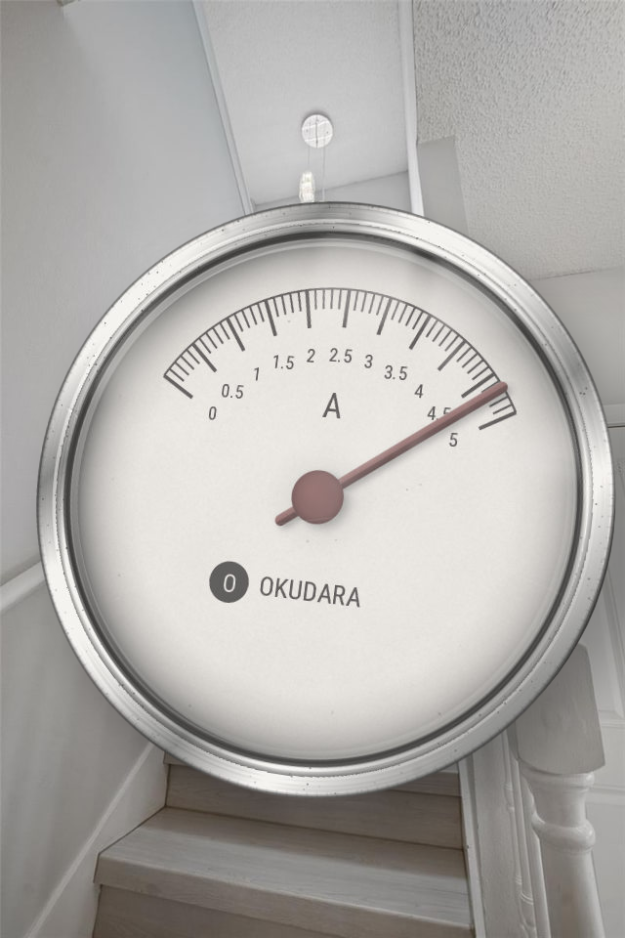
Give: **4.7** A
